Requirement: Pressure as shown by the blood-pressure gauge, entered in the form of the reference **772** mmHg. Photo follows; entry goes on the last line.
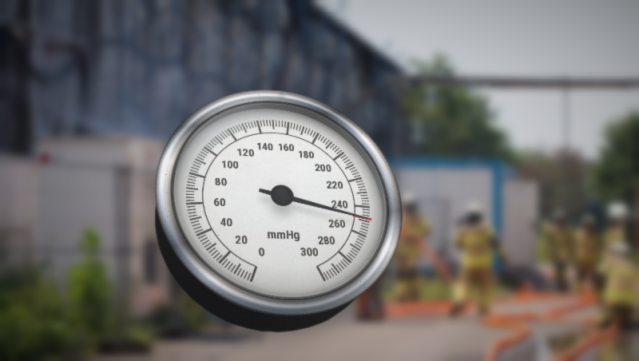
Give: **250** mmHg
